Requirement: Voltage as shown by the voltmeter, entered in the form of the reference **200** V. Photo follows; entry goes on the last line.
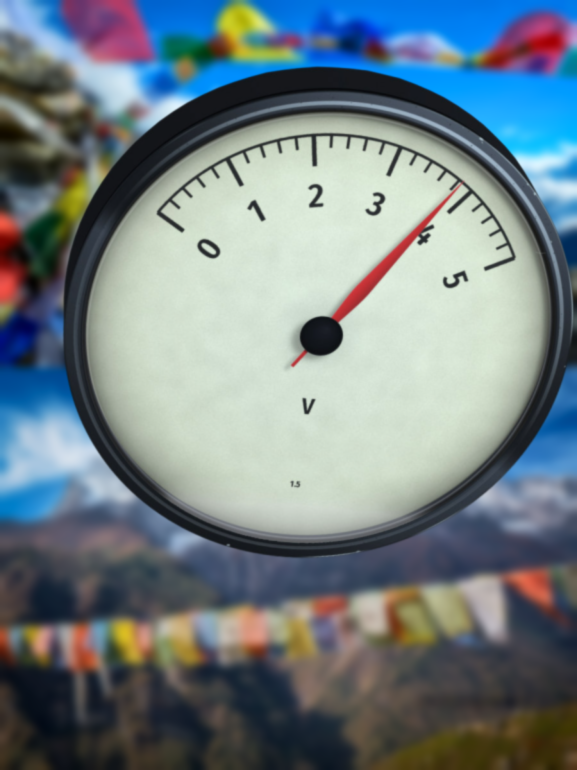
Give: **3.8** V
